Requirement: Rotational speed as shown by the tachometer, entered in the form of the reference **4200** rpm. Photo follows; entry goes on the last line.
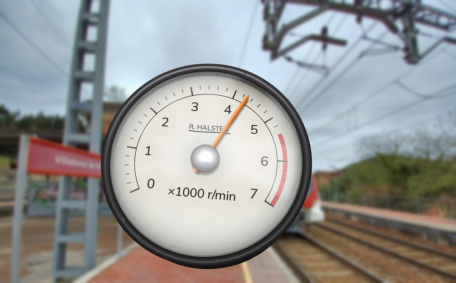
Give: **4300** rpm
